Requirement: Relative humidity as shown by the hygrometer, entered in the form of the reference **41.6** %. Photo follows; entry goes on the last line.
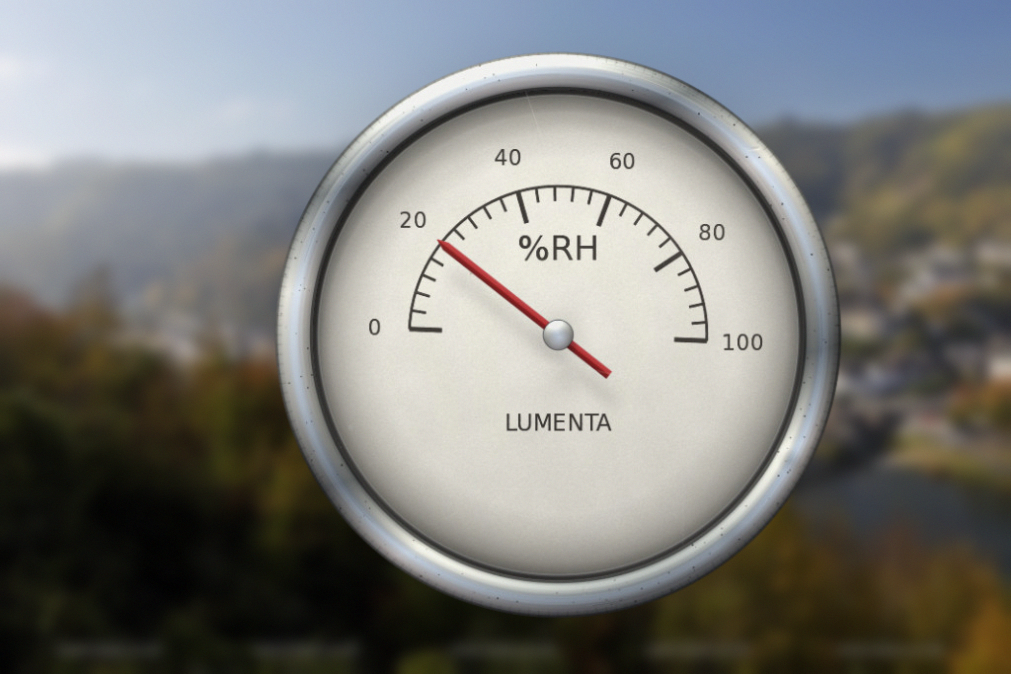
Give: **20** %
